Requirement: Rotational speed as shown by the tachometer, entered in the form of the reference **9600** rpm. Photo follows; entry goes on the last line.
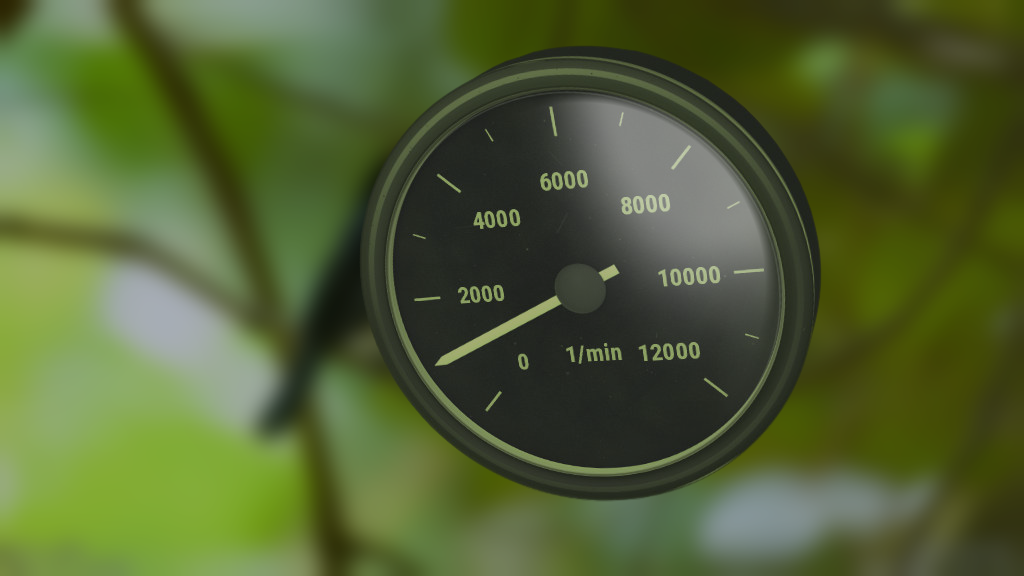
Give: **1000** rpm
